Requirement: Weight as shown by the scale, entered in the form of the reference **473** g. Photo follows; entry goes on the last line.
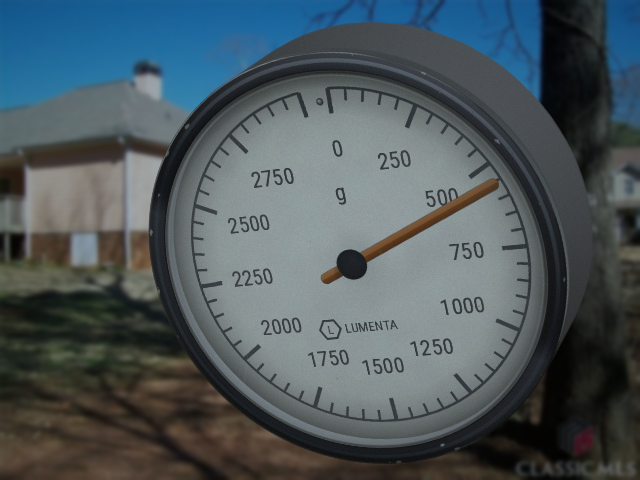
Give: **550** g
